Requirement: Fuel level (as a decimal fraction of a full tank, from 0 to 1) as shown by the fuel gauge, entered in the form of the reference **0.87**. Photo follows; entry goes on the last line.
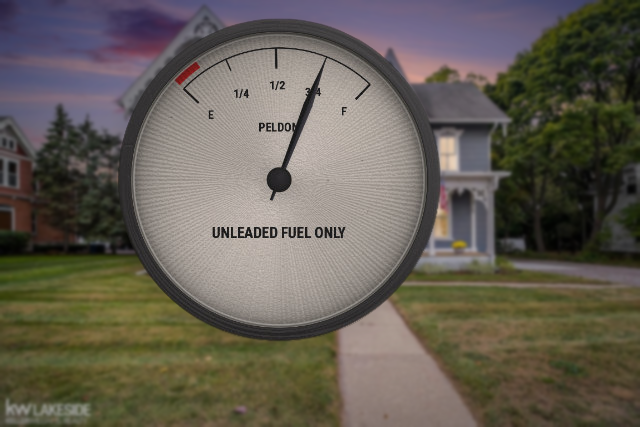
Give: **0.75**
